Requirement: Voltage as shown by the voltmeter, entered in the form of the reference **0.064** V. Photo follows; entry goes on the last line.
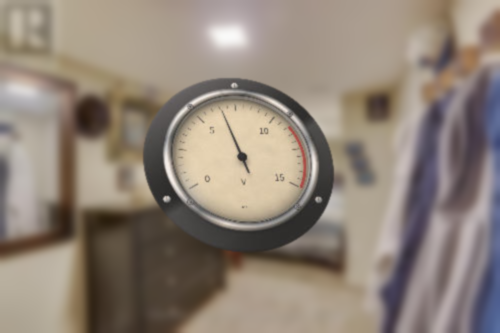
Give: **6.5** V
